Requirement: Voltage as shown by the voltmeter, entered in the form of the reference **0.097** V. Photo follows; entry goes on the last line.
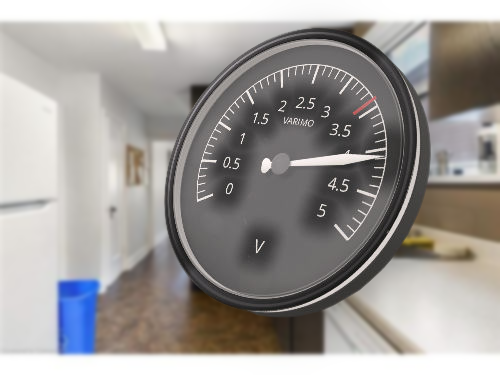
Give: **4.1** V
